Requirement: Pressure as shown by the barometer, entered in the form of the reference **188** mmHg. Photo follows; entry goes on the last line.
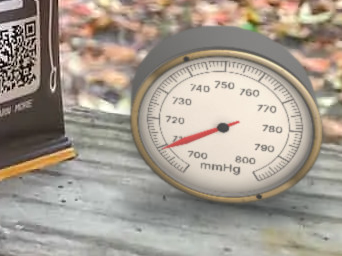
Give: **710** mmHg
